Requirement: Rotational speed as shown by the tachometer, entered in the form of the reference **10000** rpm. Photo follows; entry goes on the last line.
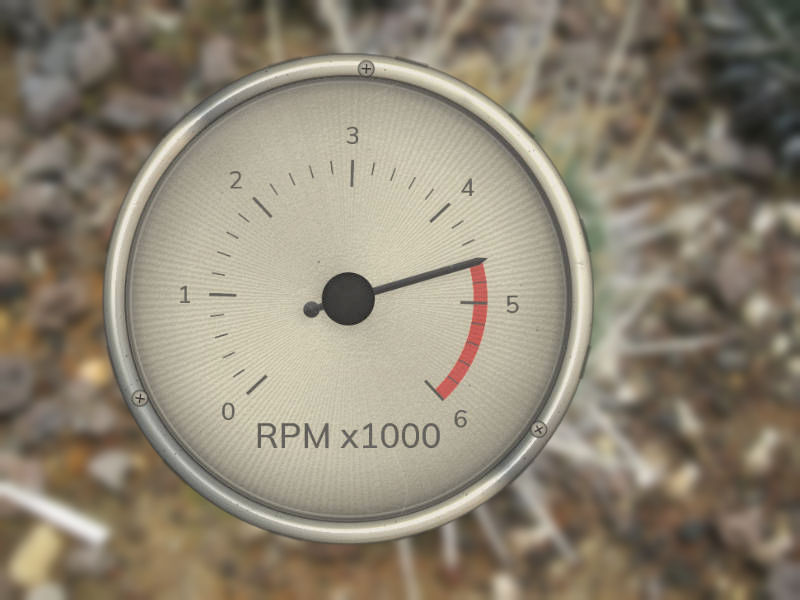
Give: **4600** rpm
